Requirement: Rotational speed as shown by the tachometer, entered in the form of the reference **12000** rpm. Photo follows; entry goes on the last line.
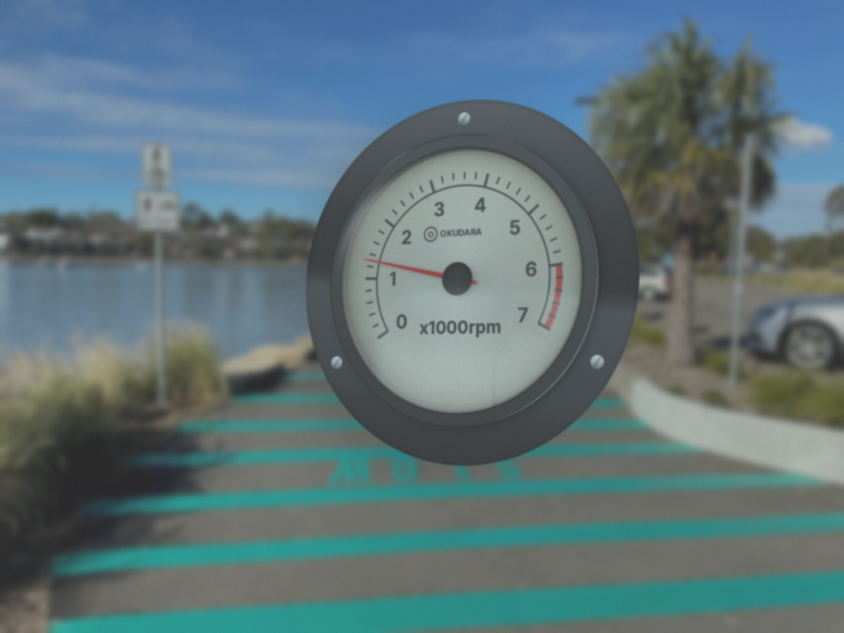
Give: **1300** rpm
